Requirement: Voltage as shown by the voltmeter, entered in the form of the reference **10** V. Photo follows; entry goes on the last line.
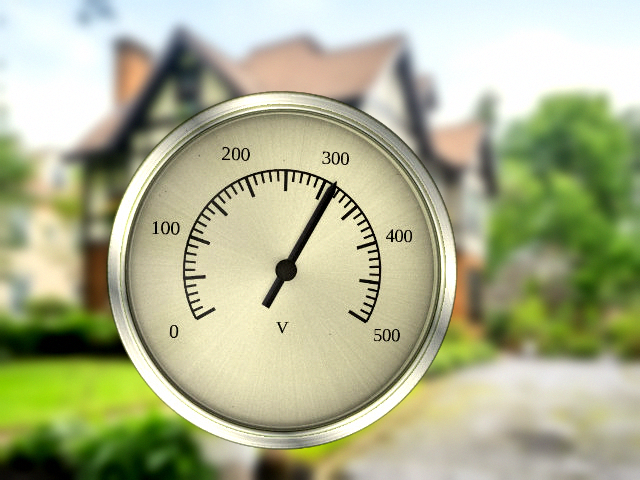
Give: **310** V
